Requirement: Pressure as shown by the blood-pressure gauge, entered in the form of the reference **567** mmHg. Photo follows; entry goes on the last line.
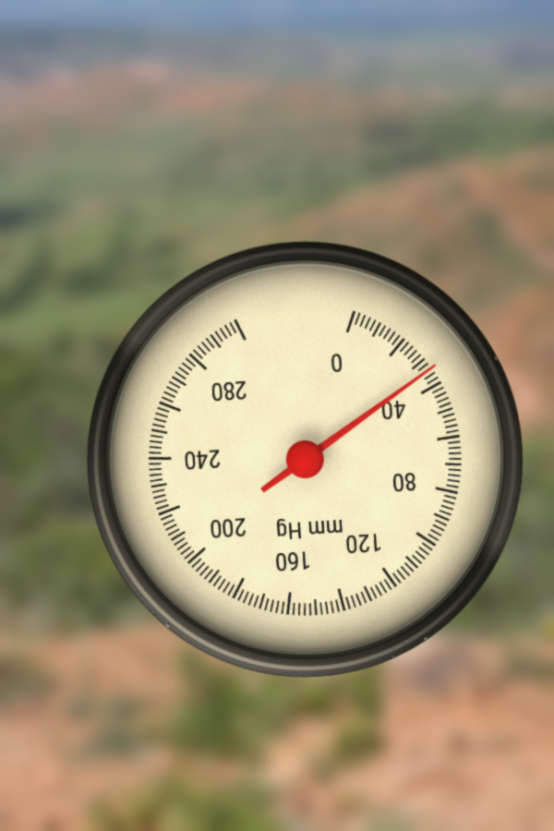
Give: **34** mmHg
